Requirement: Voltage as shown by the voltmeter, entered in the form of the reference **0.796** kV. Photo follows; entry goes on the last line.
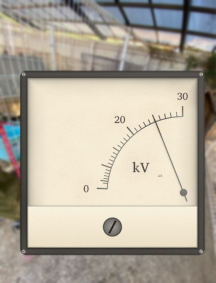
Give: **25** kV
